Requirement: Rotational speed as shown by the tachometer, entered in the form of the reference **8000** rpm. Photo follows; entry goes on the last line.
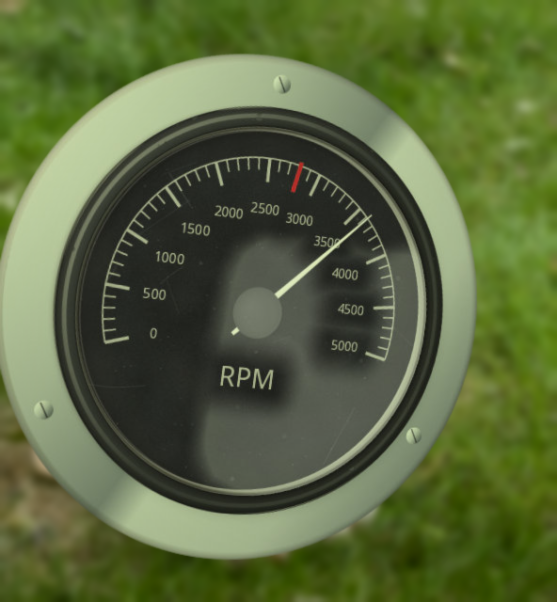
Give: **3600** rpm
